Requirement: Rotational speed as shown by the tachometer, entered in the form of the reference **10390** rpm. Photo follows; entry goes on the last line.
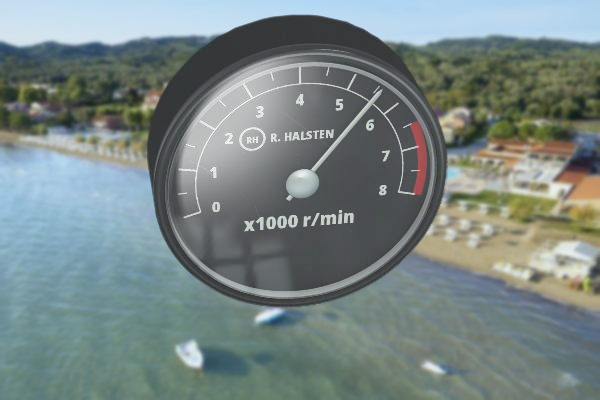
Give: **5500** rpm
